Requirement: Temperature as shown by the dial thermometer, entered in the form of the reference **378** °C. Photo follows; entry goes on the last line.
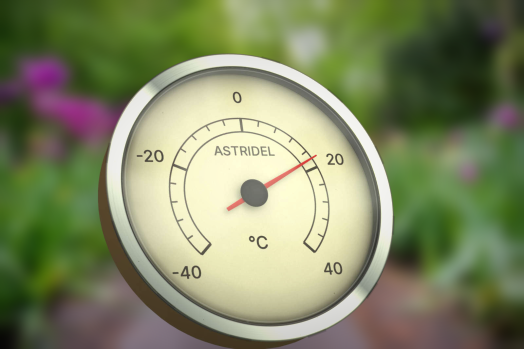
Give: **18** °C
